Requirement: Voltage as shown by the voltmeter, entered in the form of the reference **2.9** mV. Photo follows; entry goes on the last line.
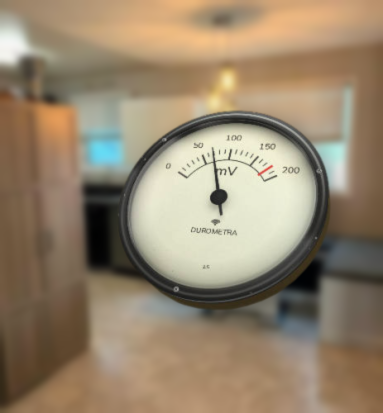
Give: **70** mV
